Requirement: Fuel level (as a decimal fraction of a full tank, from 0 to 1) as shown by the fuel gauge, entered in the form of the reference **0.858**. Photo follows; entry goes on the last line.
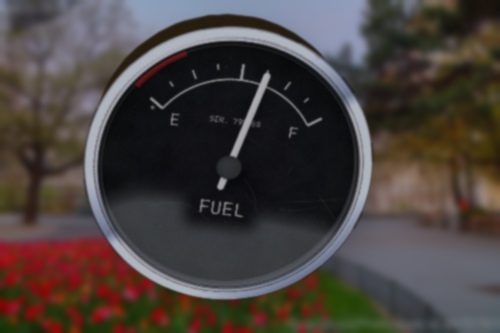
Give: **0.625**
